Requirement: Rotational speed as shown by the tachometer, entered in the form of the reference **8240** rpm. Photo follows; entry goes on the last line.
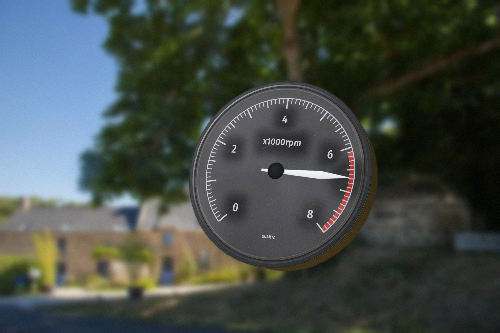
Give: **6700** rpm
